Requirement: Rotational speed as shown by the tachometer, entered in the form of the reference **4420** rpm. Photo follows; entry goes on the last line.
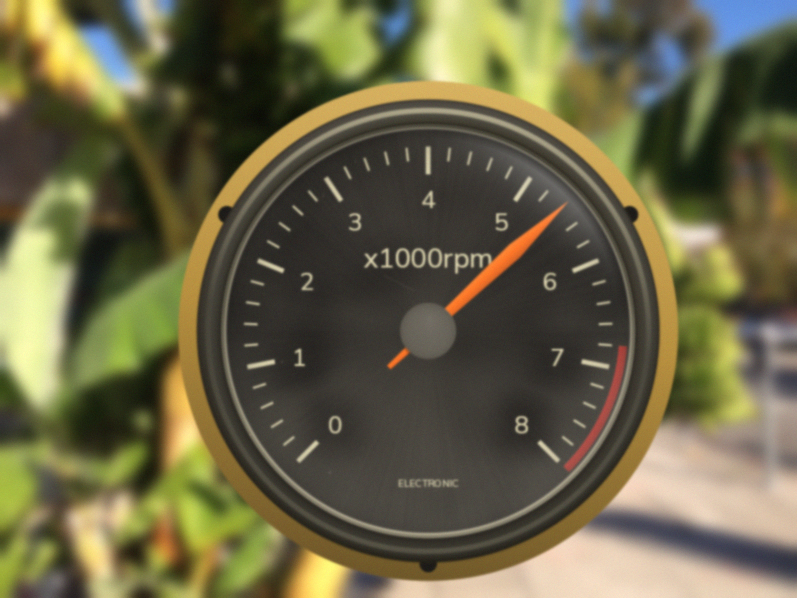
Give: **5400** rpm
